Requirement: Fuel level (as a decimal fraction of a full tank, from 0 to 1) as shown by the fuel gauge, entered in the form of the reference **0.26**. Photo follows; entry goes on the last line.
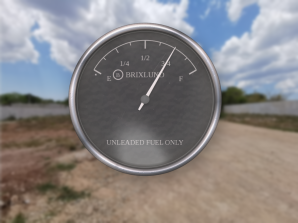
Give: **0.75**
